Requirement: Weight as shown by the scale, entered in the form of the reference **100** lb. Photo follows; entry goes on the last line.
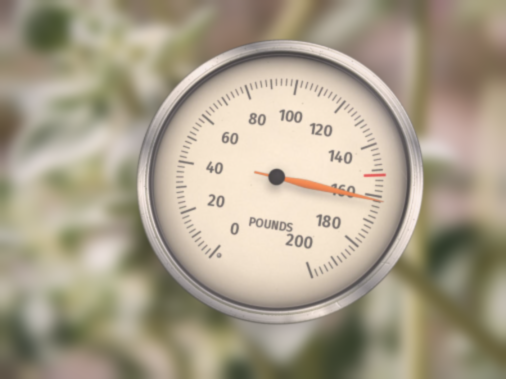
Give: **162** lb
